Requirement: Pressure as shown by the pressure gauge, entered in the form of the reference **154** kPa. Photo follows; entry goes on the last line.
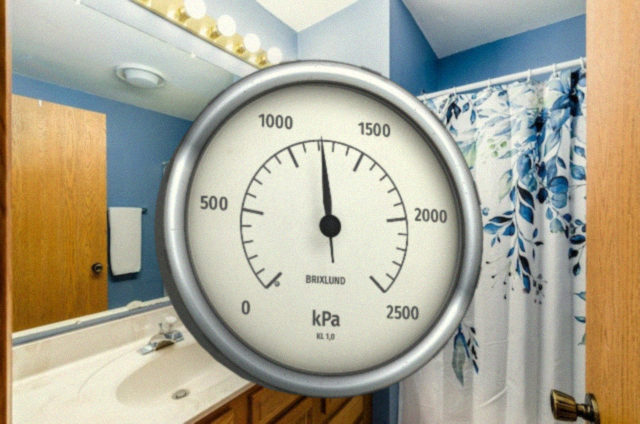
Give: **1200** kPa
